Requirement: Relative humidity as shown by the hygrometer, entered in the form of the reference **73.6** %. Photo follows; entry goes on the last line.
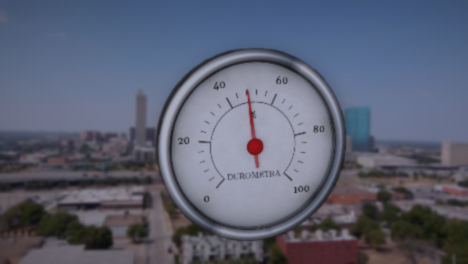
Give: **48** %
